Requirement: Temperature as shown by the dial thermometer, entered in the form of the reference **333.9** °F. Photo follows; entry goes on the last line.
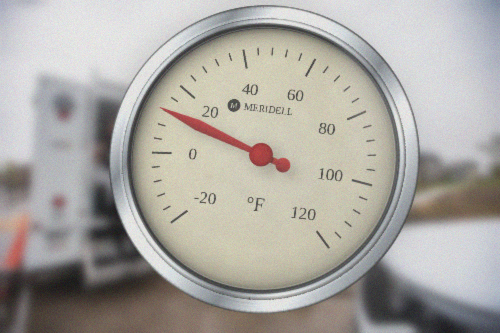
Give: **12** °F
